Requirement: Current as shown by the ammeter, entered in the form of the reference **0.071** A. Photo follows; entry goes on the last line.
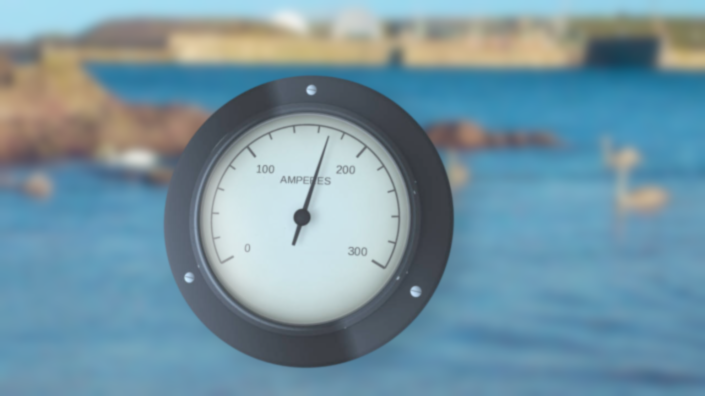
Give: **170** A
